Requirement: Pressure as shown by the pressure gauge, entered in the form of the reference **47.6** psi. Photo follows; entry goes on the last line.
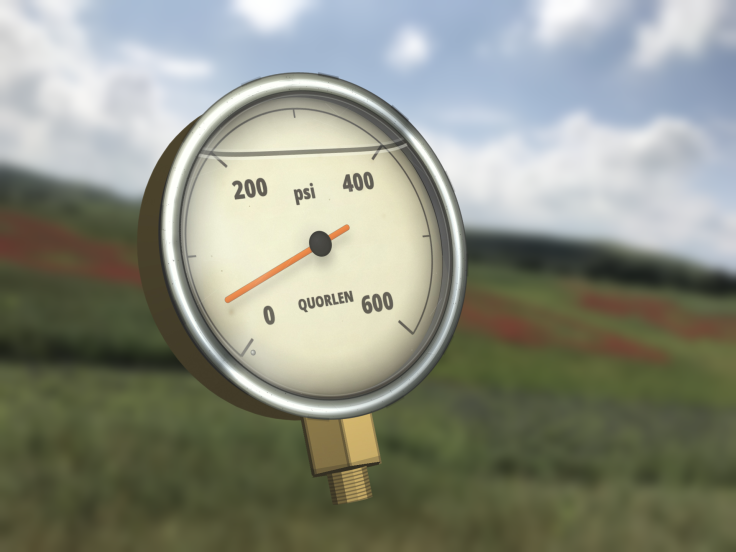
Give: **50** psi
